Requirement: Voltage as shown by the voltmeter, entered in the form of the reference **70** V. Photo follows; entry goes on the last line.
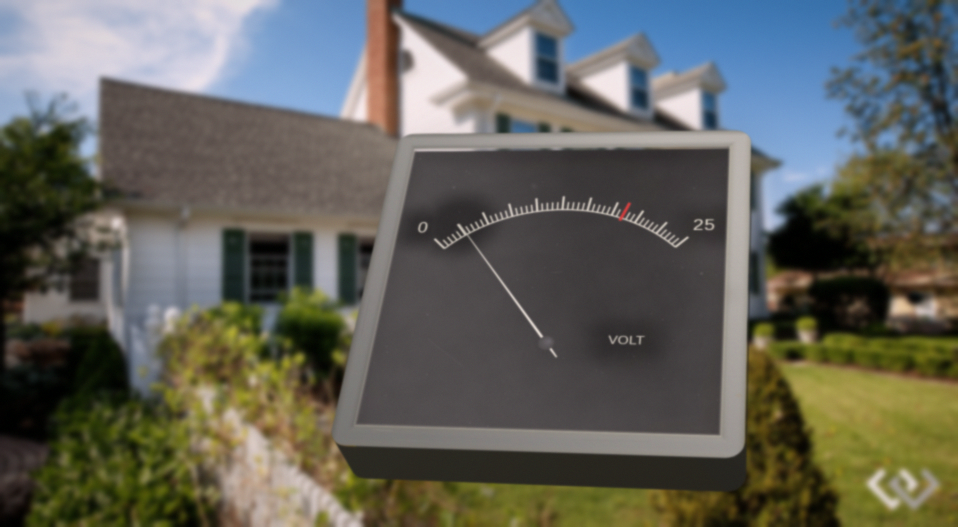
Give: **2.5** V
